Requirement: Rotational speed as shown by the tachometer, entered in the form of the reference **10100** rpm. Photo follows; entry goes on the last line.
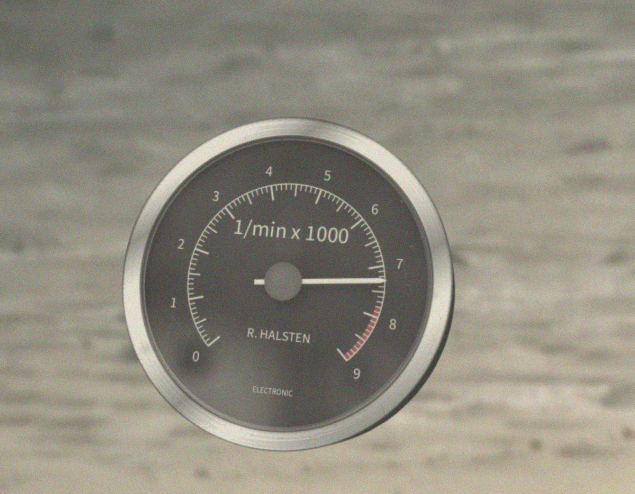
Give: **7300** rpm
